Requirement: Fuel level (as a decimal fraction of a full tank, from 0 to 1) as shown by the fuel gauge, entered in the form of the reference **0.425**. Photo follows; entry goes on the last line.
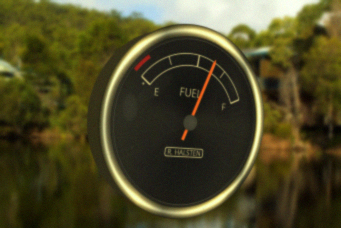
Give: **0.625**
